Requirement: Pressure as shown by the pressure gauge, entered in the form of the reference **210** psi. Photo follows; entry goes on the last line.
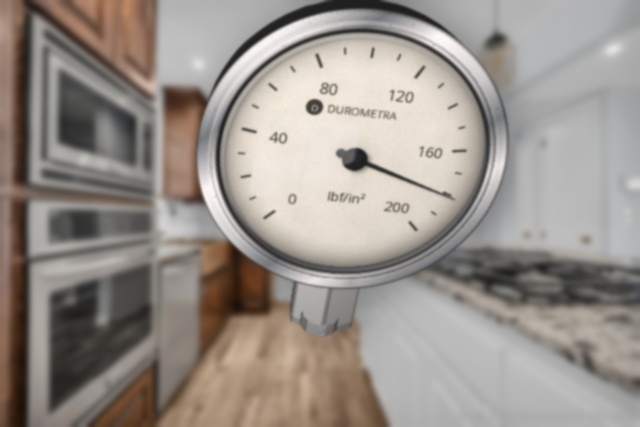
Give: **180** psi
